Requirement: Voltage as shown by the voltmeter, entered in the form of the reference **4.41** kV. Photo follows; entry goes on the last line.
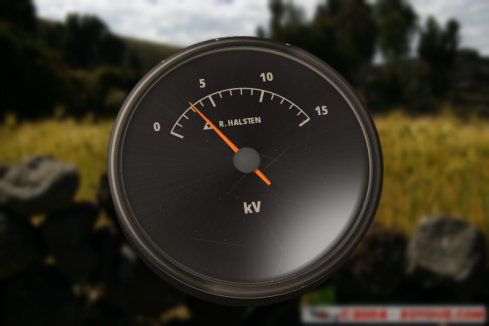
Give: **3** kV
